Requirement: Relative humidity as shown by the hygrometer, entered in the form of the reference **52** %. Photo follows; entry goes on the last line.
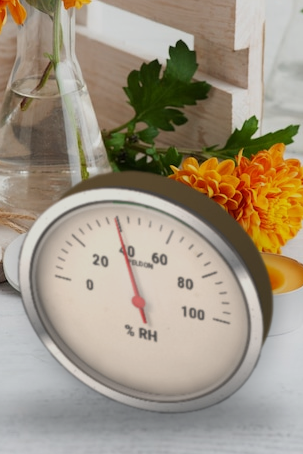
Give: **40** %
